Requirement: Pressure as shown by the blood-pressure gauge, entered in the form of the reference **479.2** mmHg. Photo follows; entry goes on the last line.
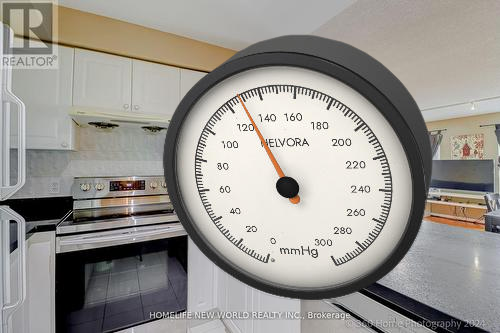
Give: **130** mmHg
